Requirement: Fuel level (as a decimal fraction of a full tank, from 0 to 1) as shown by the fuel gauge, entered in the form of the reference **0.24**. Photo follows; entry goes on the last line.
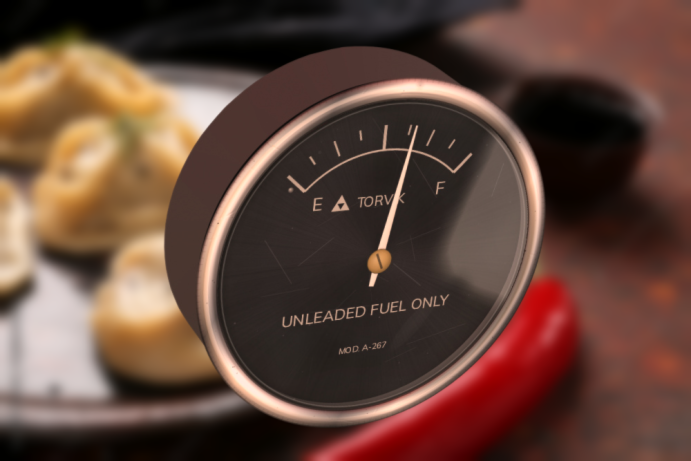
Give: **0.625**
